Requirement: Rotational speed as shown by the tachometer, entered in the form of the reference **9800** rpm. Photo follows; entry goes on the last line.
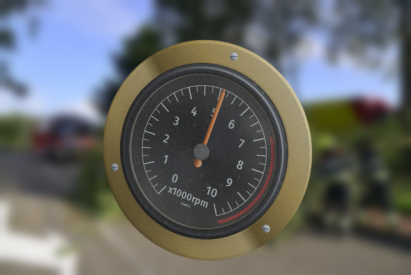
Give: **5125** rpm
